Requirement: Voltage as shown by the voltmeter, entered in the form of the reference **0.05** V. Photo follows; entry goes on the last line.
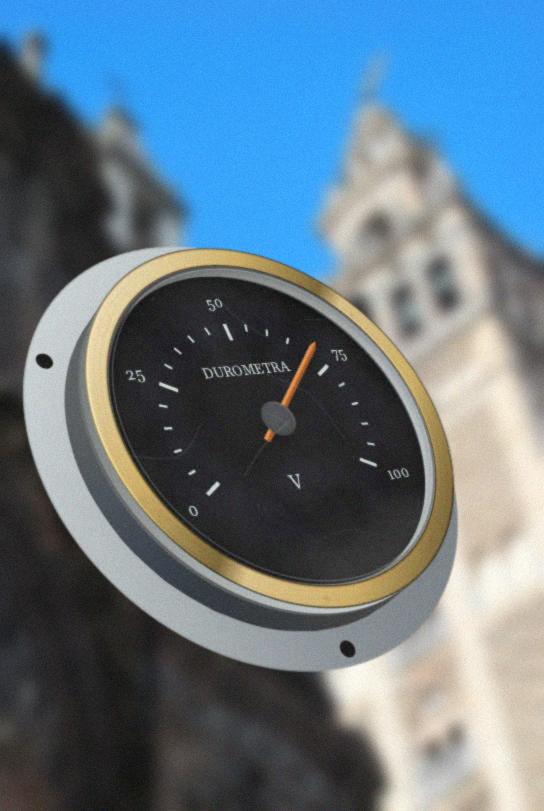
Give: **70** V
